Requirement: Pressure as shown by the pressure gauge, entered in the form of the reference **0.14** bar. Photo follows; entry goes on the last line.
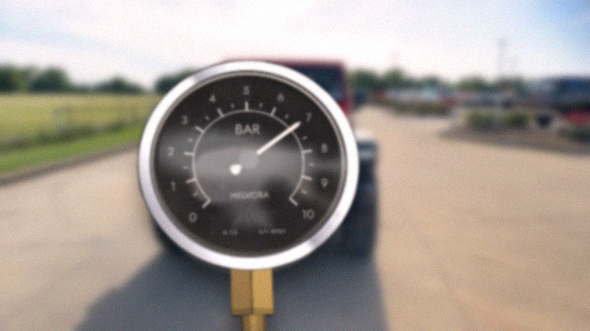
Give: **7** bar
